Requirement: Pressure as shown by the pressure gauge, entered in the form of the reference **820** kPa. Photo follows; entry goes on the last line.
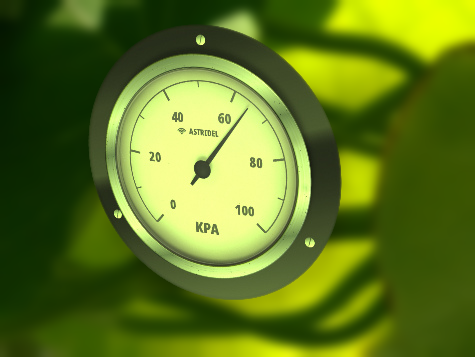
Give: **65** kPa
